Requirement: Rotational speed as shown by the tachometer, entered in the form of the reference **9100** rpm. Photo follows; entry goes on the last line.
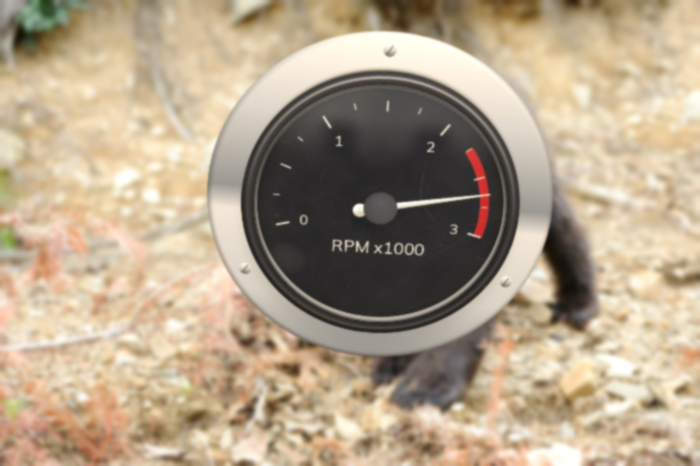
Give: **2625** rpm
